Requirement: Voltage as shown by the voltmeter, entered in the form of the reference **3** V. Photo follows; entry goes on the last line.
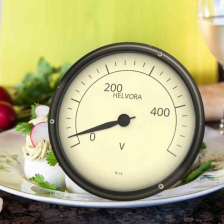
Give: **20** V
